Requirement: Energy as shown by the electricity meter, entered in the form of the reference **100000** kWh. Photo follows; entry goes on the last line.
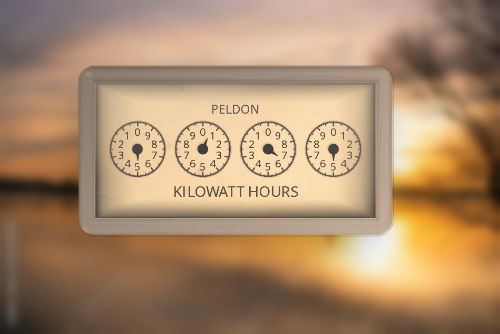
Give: **5065** kWh
